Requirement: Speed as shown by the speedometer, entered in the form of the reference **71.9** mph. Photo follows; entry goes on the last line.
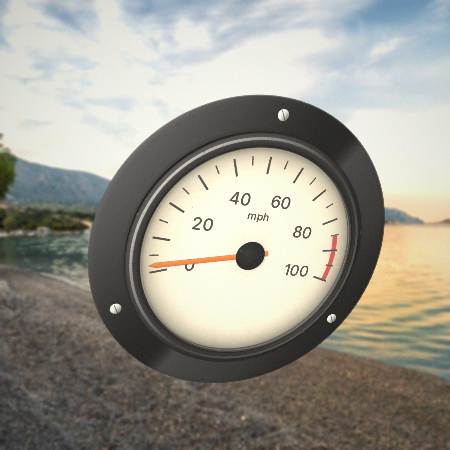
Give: **2.5** mph
